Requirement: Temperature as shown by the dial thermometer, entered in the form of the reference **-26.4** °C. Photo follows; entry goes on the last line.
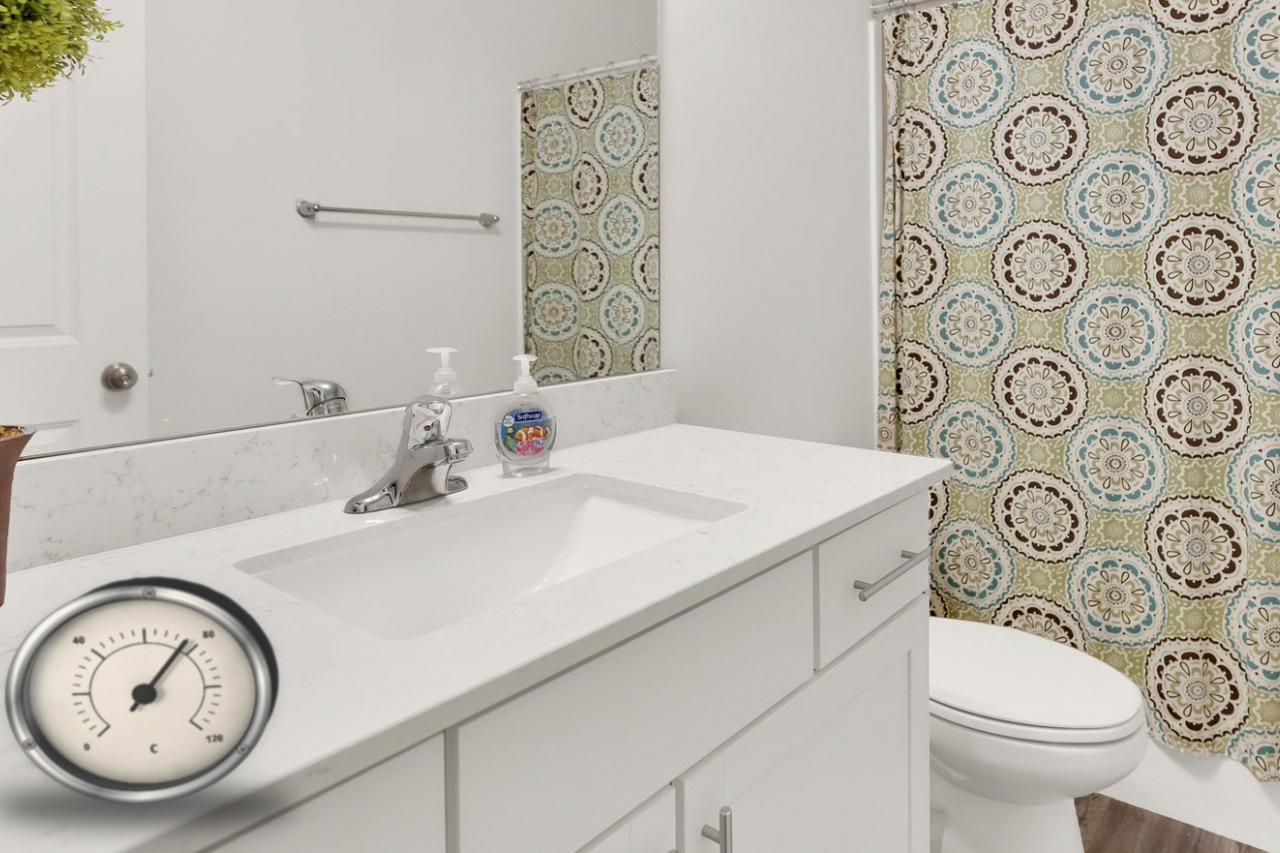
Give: **76** °C
